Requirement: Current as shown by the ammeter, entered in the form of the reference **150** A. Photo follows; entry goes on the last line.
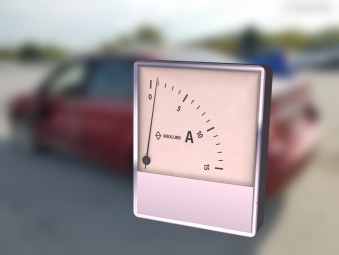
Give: **1** A
